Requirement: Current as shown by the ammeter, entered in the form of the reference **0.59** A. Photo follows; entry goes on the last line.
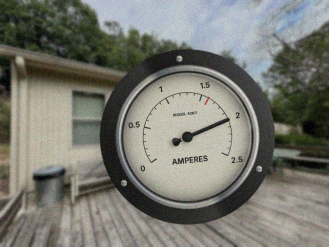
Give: **2** A
